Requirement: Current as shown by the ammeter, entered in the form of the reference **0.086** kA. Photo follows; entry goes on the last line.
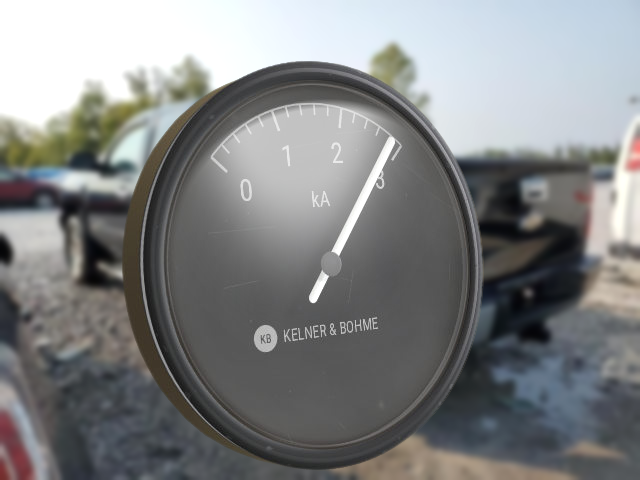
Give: **2.8** kA
